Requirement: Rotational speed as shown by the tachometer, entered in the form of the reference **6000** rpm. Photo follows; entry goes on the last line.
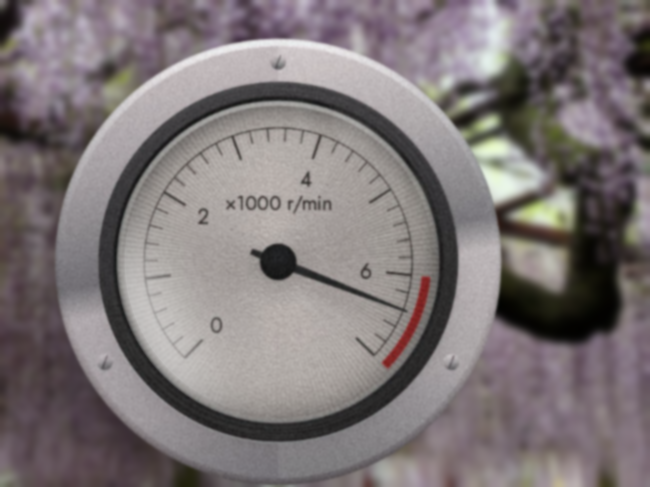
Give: **6400** rpm
